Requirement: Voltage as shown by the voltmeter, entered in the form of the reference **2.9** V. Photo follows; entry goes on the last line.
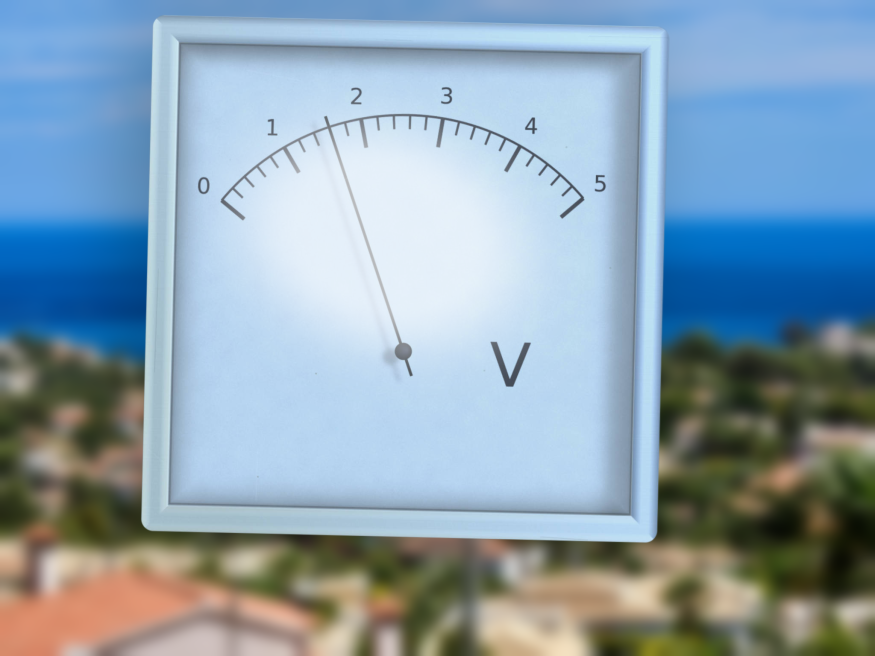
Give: **1.6** V
